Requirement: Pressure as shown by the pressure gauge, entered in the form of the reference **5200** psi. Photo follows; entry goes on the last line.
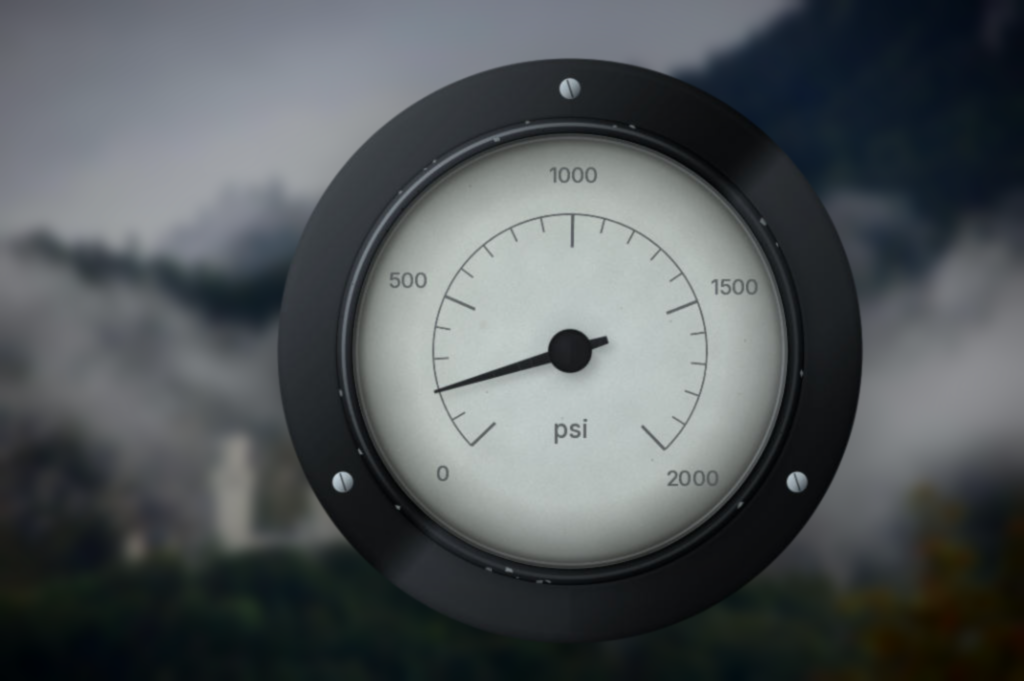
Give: **200** psi
